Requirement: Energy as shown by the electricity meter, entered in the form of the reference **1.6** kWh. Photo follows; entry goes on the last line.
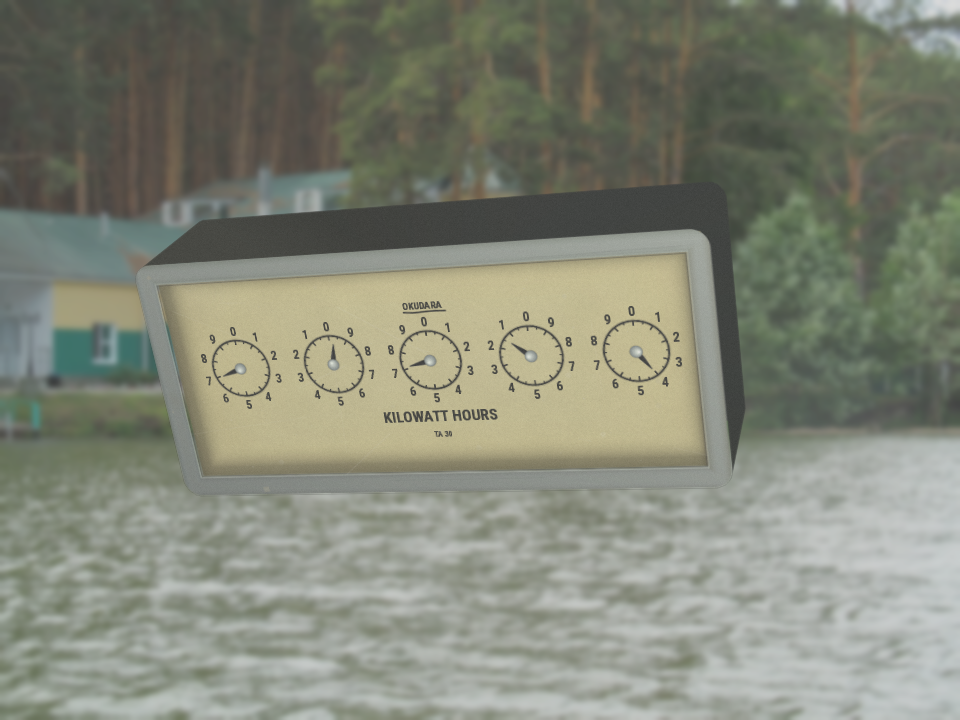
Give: **69714** kWh
